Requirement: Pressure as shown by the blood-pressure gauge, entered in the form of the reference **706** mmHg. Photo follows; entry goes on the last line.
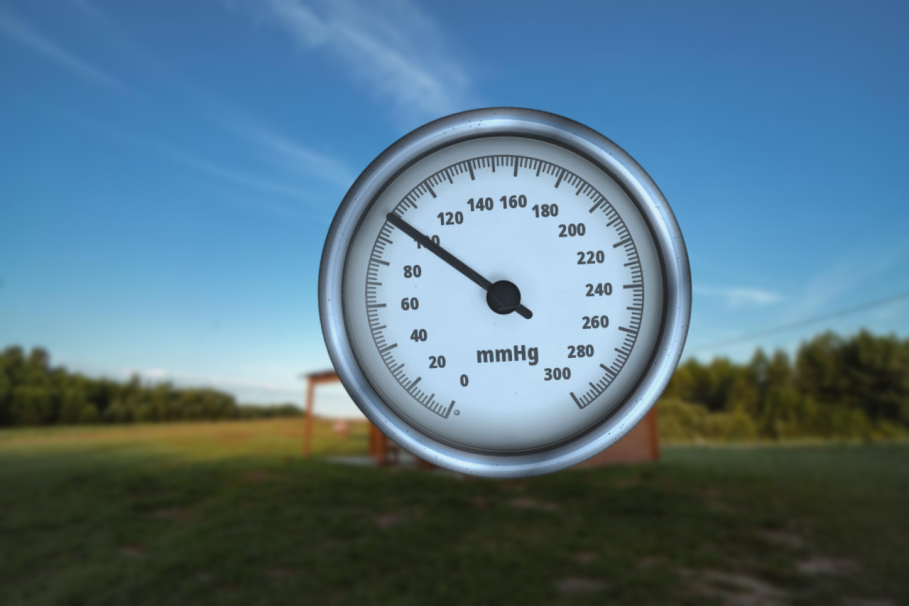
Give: **100** mmHg
